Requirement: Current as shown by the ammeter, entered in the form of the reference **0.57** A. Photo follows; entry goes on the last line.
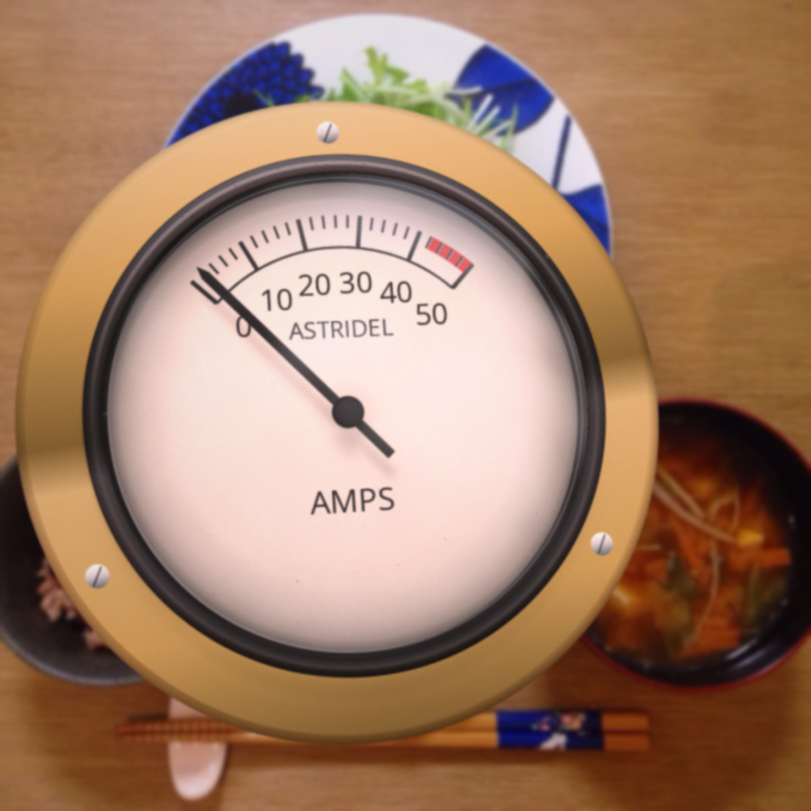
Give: **2** A
